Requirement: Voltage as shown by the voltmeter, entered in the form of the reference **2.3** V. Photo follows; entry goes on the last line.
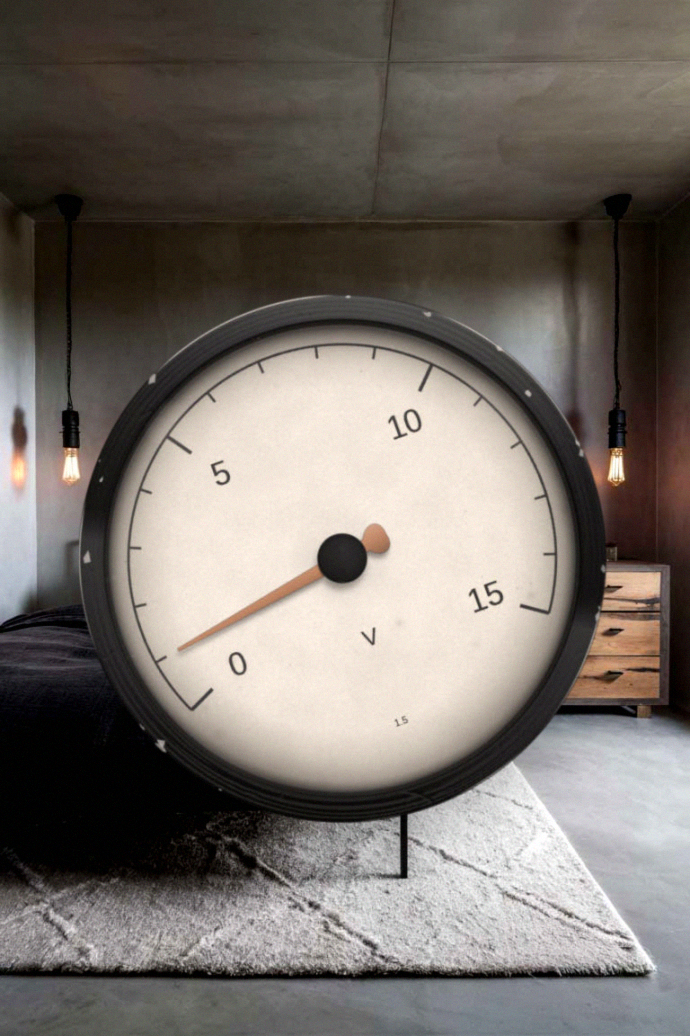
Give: **1** V
